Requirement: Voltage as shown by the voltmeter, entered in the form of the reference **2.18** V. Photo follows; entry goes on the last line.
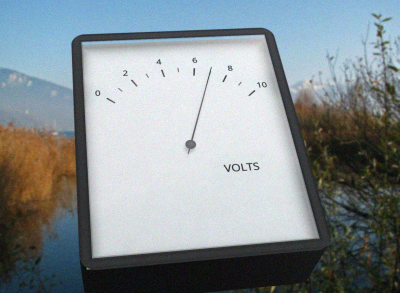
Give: **7** V
